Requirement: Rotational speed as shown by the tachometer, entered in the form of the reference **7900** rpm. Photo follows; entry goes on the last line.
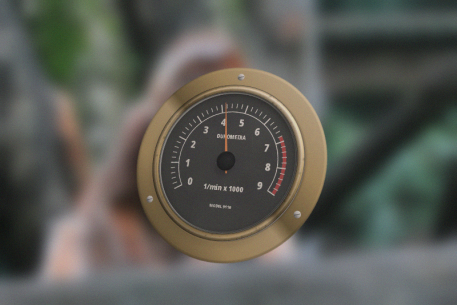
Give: **4200** rpm
